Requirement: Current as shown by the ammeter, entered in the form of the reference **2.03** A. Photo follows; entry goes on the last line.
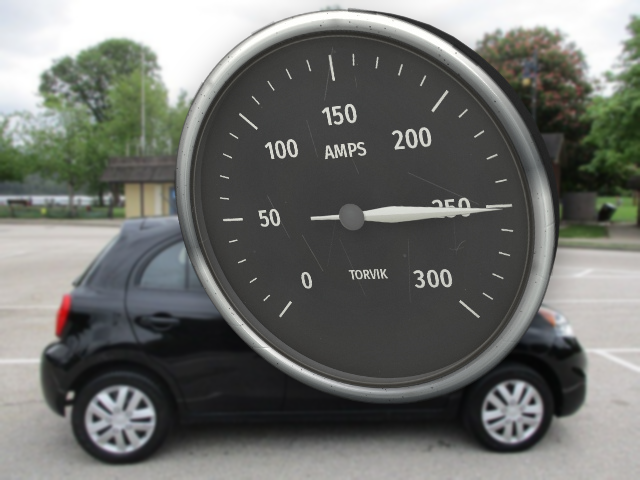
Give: **250** A
